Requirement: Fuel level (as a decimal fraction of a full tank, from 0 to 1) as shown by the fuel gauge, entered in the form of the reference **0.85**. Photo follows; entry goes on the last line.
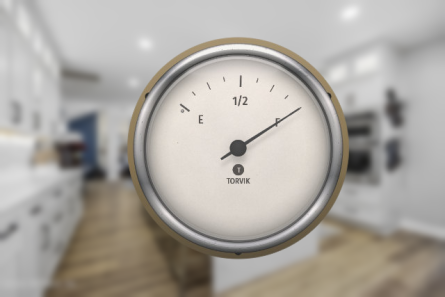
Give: **1**
